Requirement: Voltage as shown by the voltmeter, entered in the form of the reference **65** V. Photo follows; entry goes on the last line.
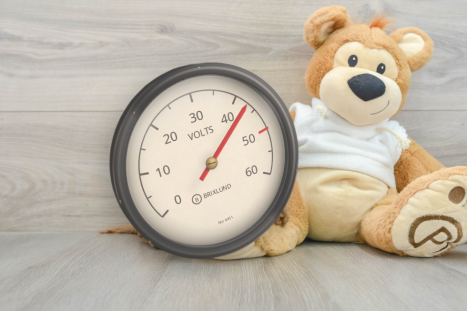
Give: **42.5** V
